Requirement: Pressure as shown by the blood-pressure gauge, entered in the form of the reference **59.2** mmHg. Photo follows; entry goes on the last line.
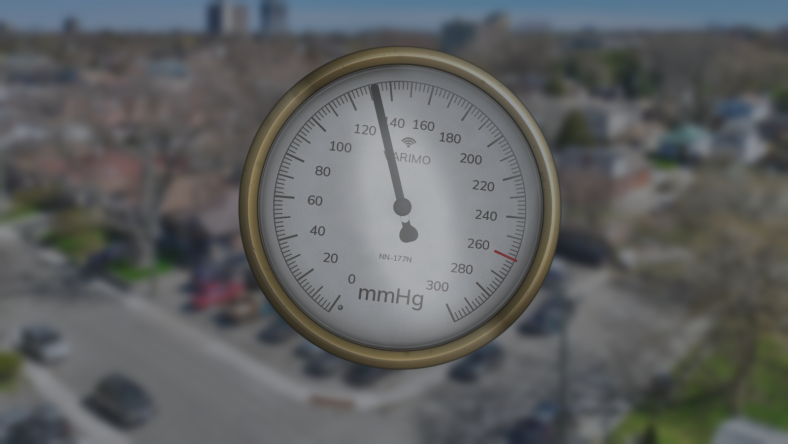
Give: **132** mmHg
